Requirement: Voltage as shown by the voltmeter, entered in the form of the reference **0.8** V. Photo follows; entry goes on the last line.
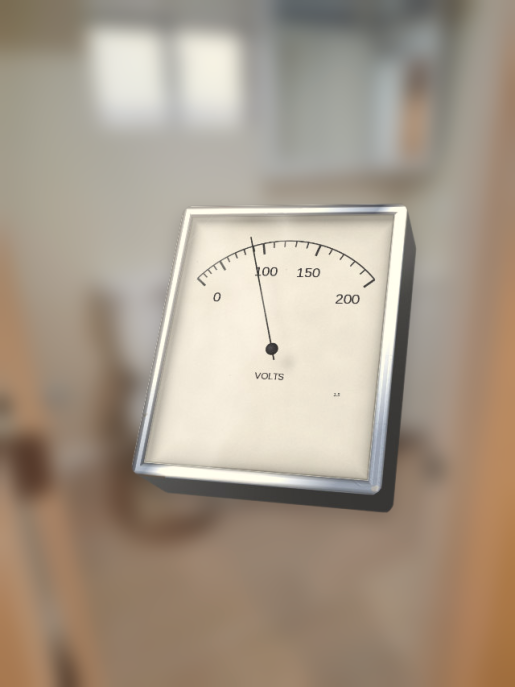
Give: **90** V
